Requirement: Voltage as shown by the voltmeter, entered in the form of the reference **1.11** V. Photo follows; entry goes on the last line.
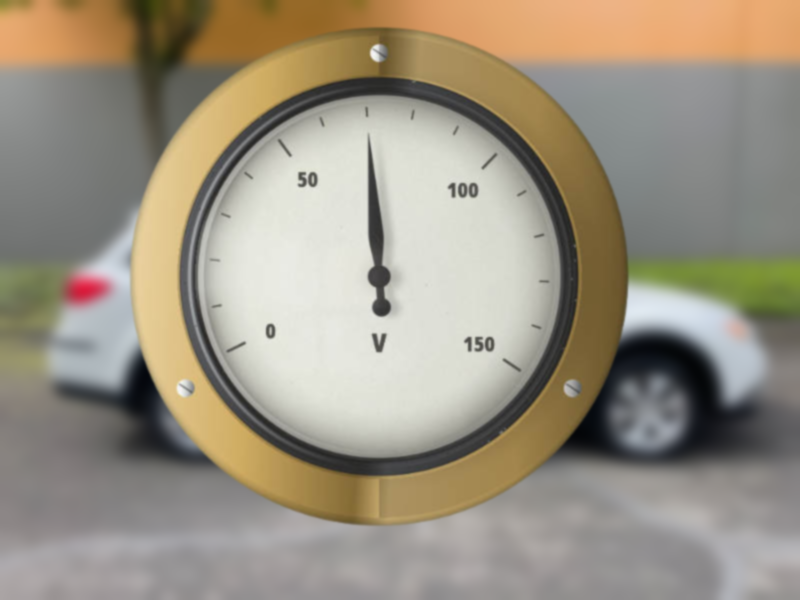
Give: **70** V
